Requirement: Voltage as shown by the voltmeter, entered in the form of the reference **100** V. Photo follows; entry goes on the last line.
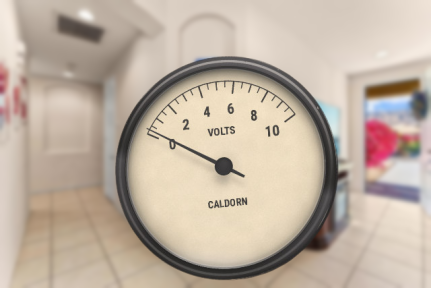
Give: **0.25** V
